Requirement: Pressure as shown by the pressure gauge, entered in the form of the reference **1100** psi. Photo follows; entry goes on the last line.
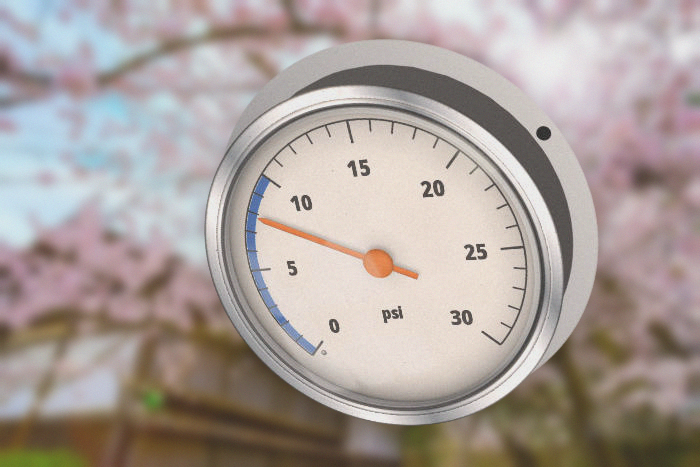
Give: **8** psi
